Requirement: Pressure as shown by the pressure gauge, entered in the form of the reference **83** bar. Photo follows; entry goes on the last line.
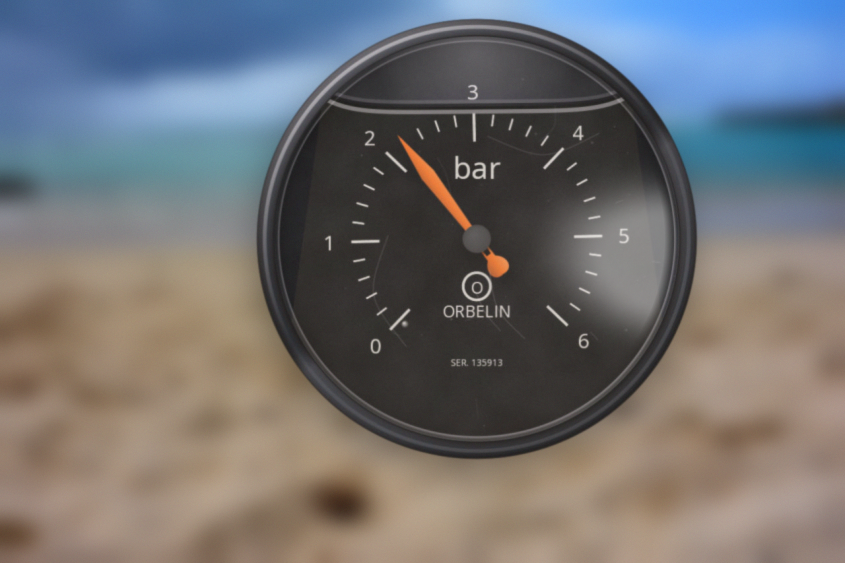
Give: **2.2** bar
